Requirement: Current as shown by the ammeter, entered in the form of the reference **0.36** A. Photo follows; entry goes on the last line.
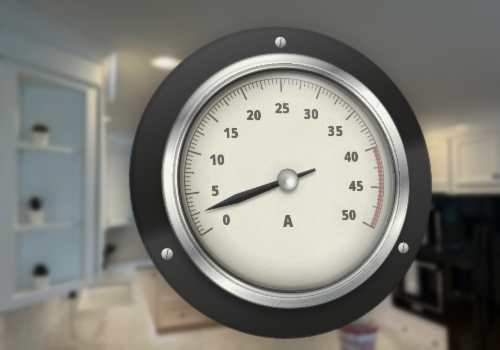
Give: **2.5** A
